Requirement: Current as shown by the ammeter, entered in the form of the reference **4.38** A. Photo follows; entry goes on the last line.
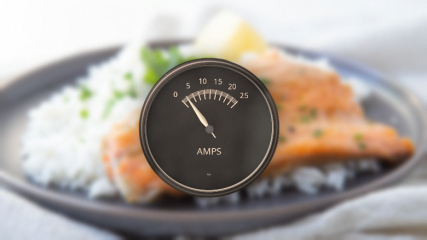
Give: **2.5** A
